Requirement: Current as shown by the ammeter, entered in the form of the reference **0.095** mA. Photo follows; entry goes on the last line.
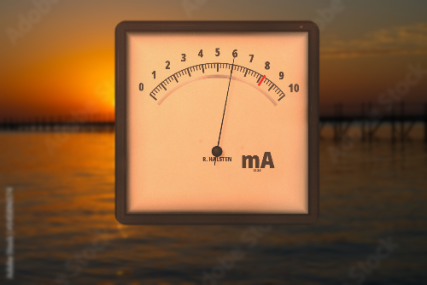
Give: **6** mA
